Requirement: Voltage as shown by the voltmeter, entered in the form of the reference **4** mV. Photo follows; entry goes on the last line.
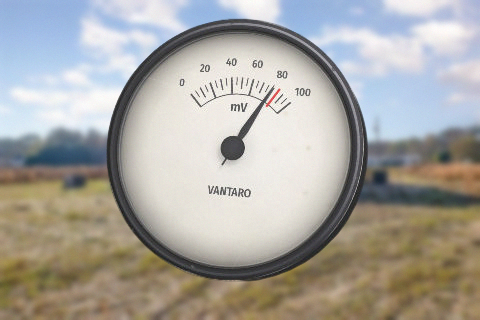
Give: **80** mV
